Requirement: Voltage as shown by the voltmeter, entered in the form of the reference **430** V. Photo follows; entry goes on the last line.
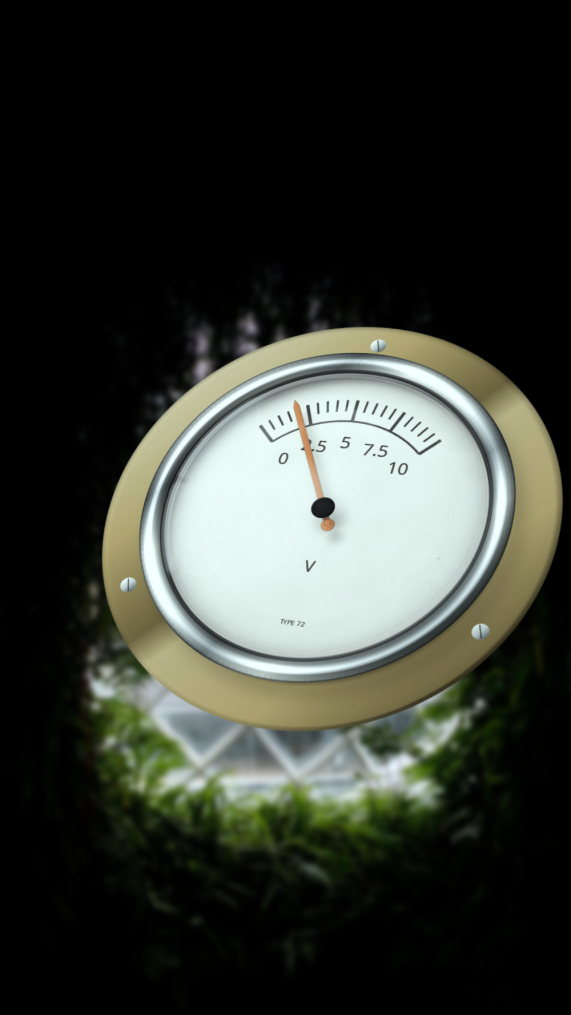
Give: **2** V
